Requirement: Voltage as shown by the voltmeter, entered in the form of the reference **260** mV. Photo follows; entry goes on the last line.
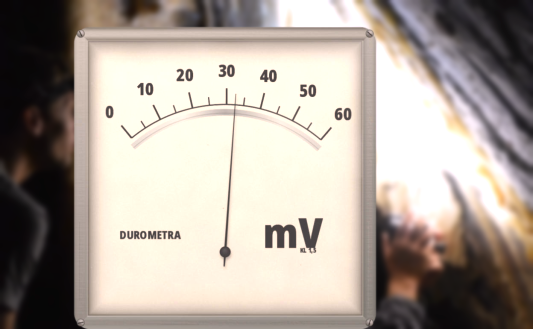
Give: **32.5** mV
